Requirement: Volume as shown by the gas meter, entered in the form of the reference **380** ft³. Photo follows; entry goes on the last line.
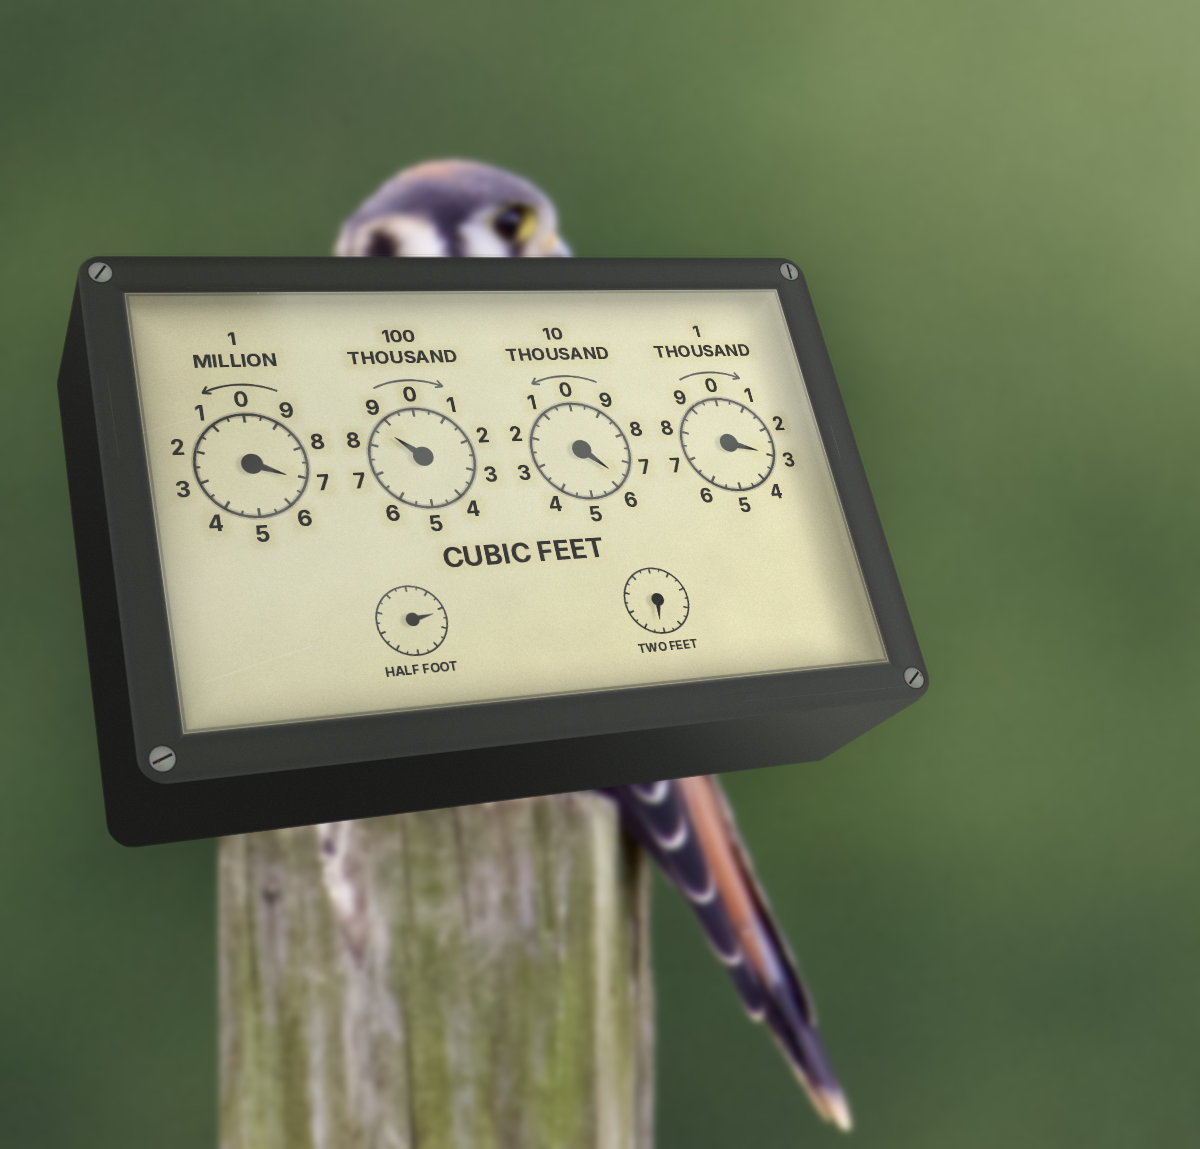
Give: **686300** ft³
